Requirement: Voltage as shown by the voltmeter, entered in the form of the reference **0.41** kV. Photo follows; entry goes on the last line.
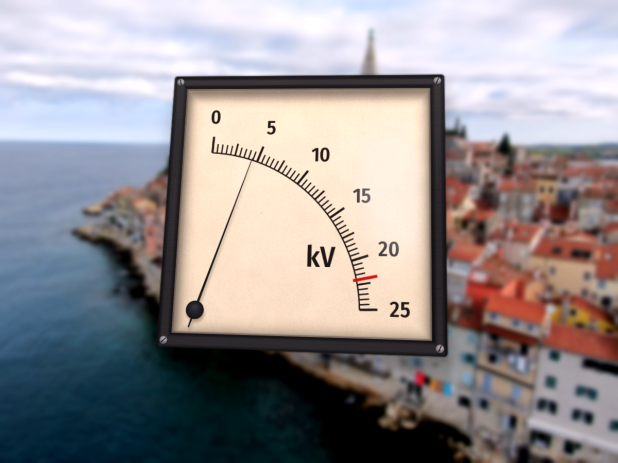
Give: **4.5** kV
